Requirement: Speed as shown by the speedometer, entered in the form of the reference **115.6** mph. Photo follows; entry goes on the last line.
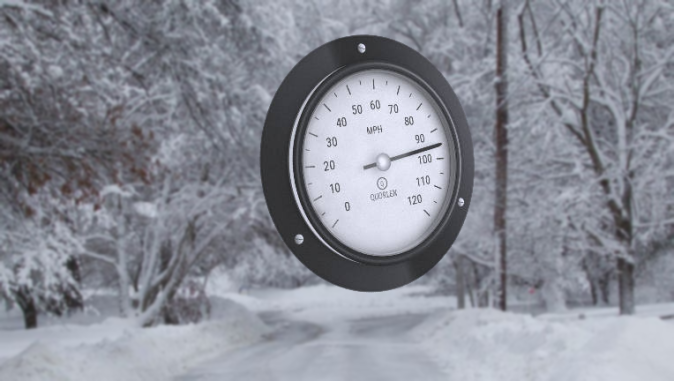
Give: **95** mph
